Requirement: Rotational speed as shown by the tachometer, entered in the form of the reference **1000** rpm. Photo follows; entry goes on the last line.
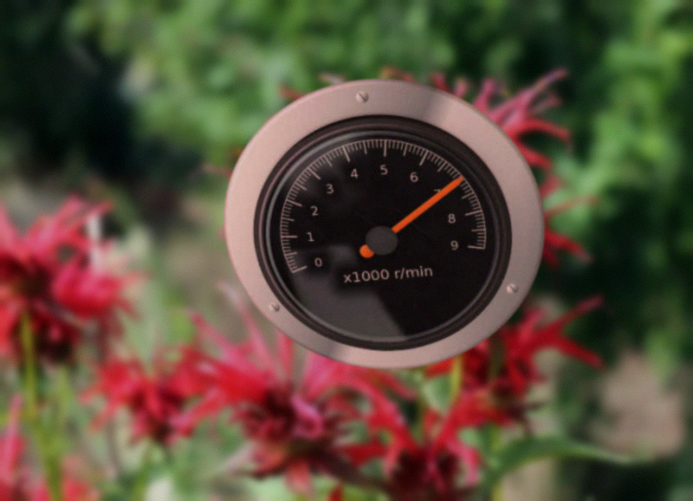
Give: **7000** rpm
